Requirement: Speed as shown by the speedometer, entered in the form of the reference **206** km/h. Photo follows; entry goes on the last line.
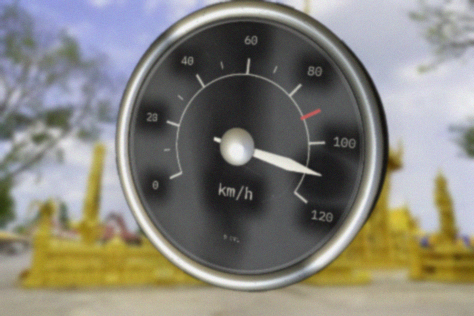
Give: **110** km/h
